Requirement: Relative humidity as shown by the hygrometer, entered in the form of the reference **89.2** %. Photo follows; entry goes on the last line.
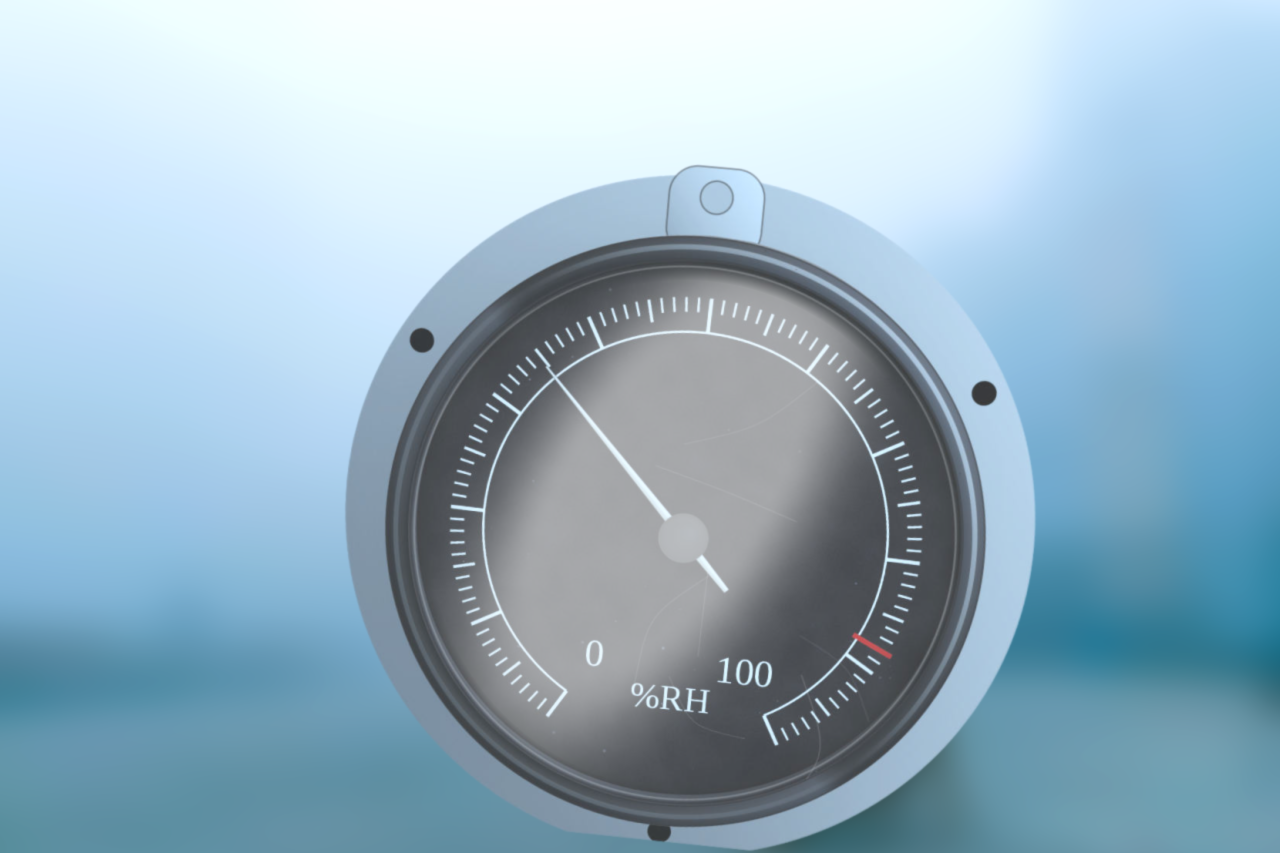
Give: **35** %
